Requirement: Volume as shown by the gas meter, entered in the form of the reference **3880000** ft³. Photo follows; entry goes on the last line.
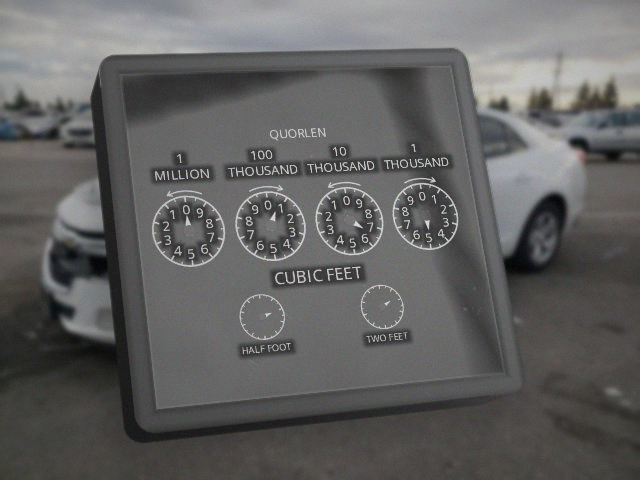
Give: **6500** ft³
